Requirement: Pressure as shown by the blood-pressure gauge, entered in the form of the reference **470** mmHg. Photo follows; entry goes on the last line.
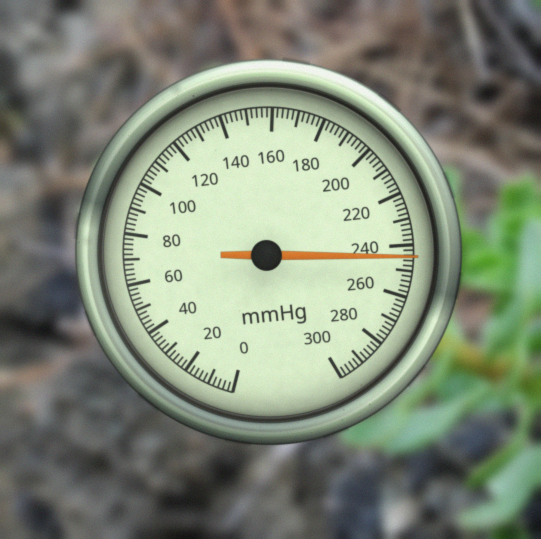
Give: **244** mmHg
